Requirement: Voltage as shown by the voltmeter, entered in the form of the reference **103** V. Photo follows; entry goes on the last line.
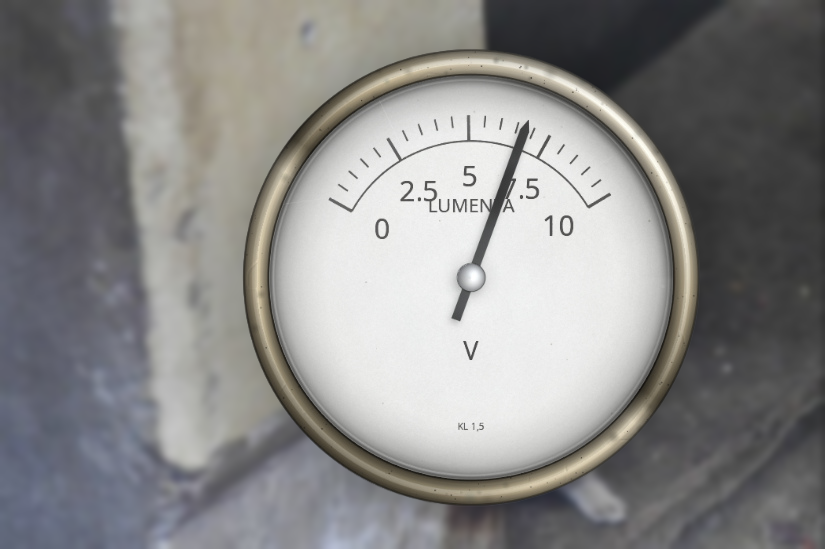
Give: **6.75** V
